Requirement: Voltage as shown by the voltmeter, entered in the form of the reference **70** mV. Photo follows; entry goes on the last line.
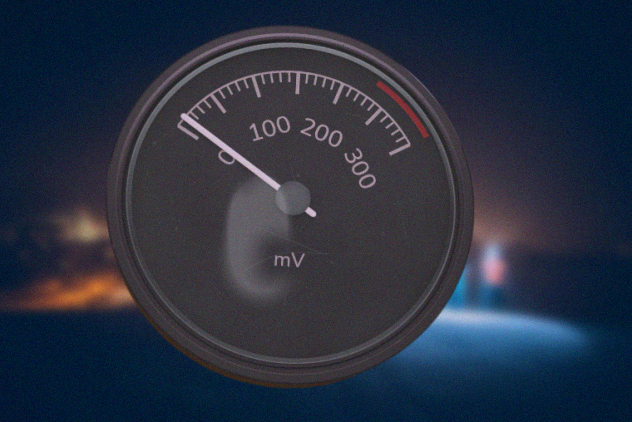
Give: **10** mV
